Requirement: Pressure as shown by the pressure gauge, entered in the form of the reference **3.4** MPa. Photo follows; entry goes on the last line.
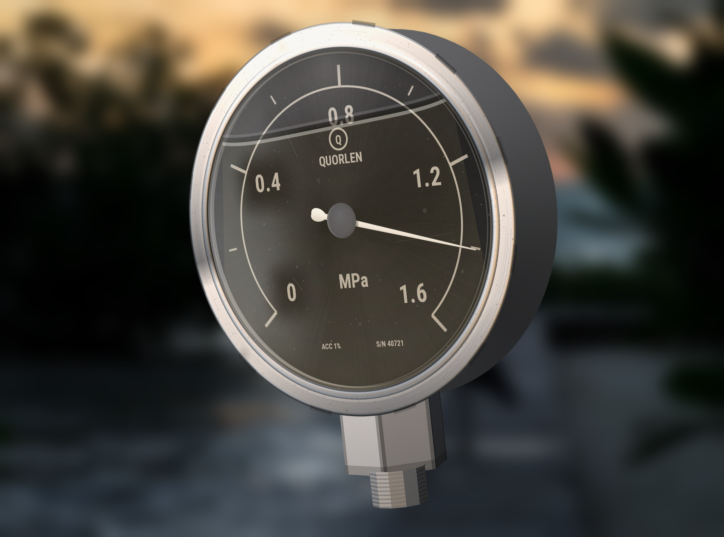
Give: **1.4** MPa
